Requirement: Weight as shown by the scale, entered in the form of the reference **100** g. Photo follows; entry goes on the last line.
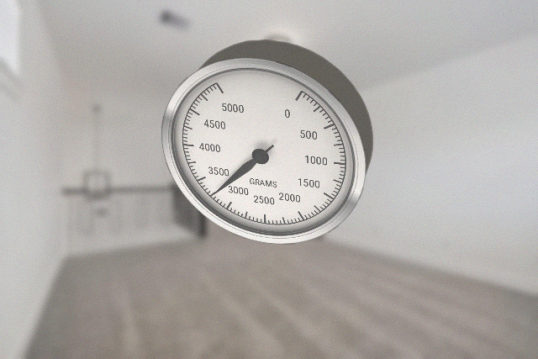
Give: **3250** g
